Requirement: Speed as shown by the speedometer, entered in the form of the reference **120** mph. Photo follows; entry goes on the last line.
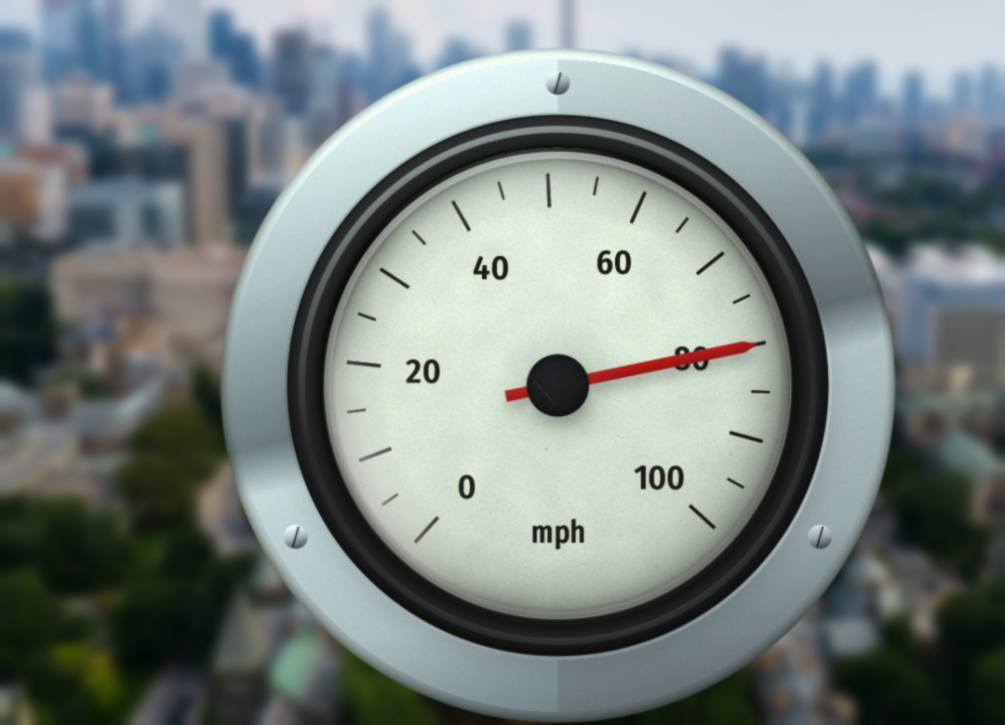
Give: **80** mph
